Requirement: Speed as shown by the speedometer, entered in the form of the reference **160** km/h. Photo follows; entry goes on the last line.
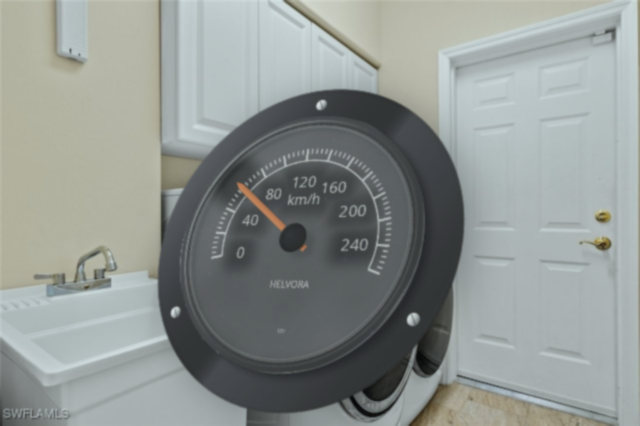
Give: **60** km/h
